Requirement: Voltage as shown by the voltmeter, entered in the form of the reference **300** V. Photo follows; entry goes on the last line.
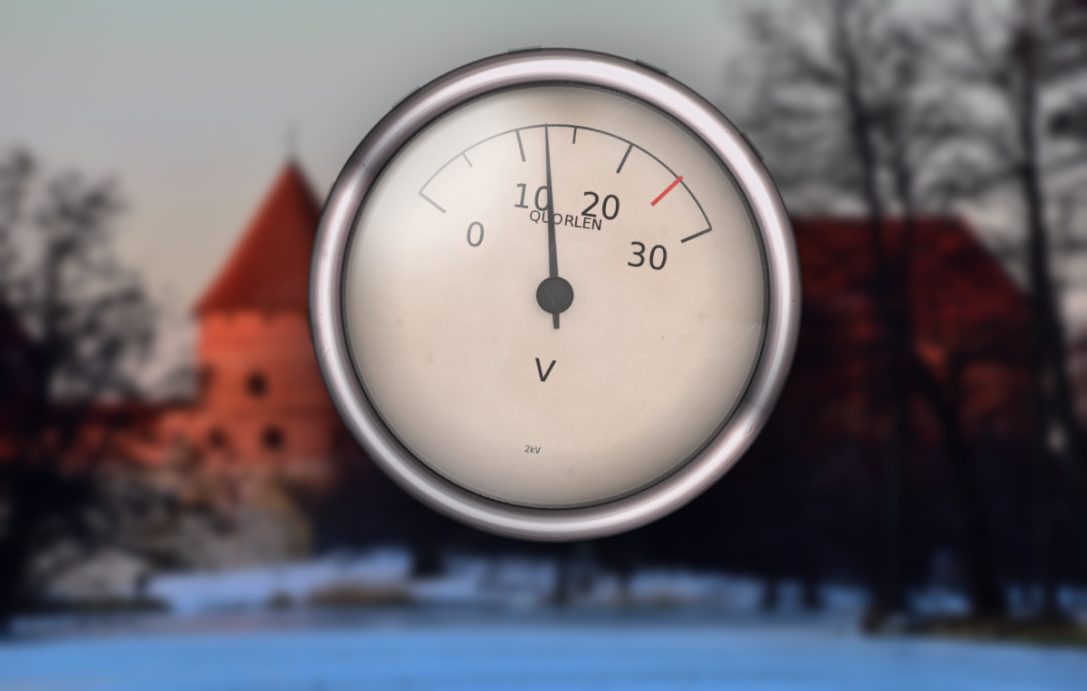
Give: **12.5** V
